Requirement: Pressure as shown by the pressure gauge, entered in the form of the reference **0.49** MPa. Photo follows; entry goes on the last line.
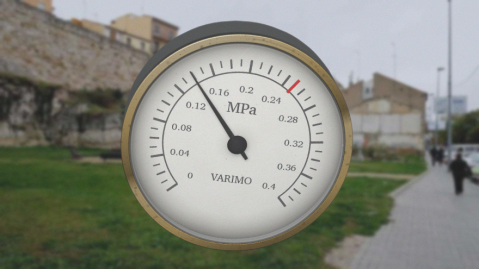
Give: **0.14** MPa
